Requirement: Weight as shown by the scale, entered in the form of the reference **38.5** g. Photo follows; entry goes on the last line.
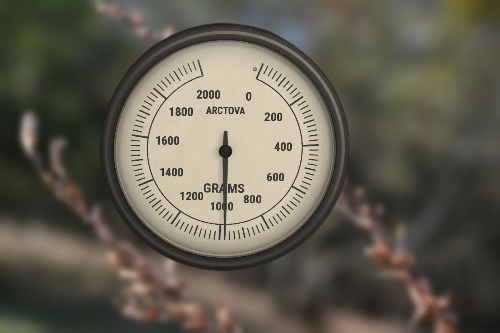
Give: **980** g
